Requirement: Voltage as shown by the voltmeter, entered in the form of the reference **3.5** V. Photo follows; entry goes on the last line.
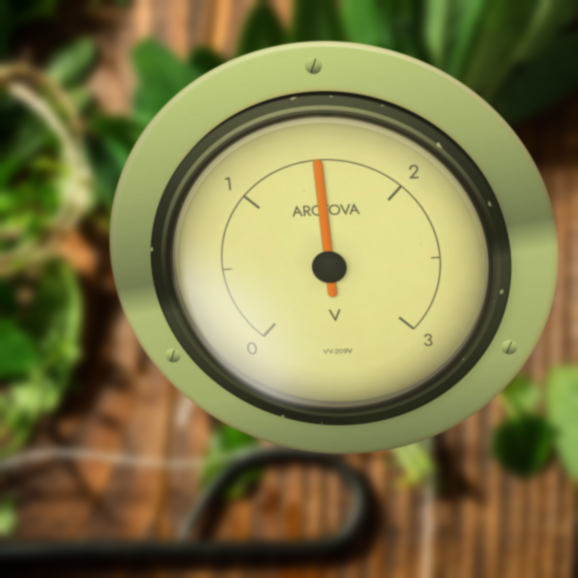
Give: **1.5** V
